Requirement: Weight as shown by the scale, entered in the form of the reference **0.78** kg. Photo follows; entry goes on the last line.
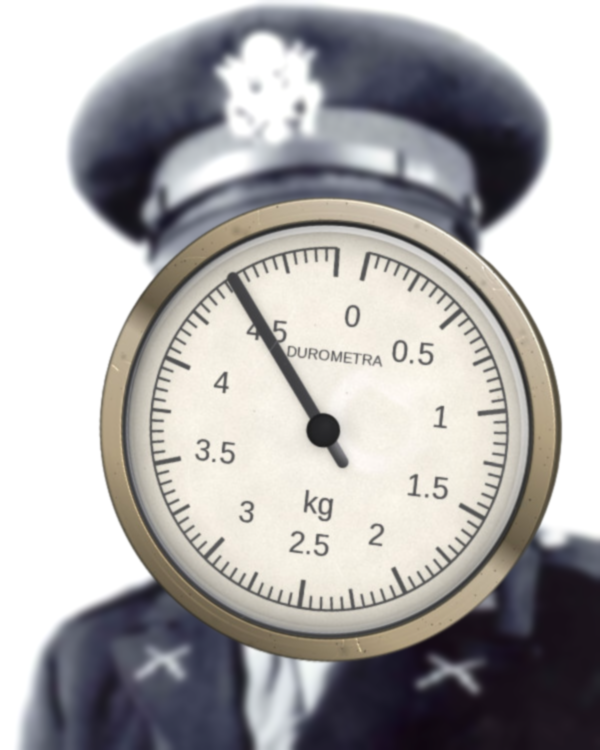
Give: **4.5** kg
